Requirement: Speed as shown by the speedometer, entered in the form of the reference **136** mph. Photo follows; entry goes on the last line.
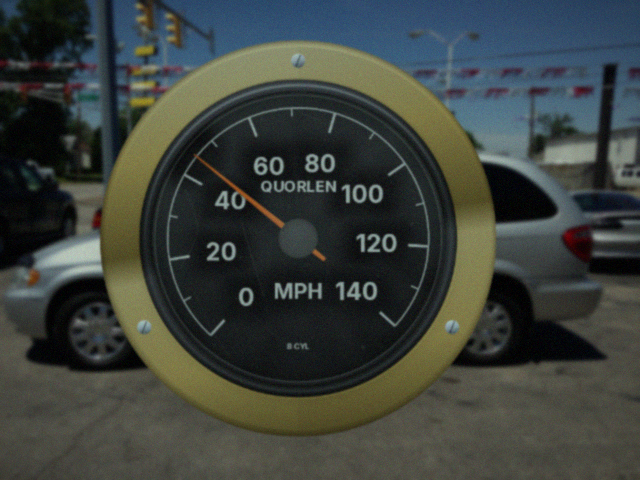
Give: **45** mph
